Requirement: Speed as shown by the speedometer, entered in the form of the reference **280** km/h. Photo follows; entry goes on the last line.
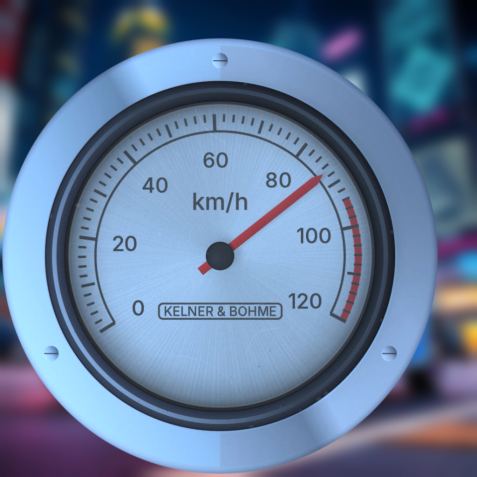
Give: **87** km/h
